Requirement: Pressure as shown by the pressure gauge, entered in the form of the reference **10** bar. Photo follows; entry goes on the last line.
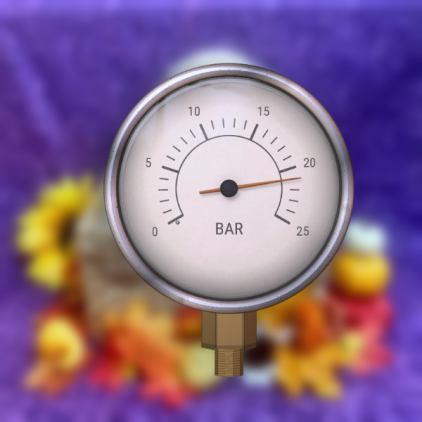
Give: **21** bar
